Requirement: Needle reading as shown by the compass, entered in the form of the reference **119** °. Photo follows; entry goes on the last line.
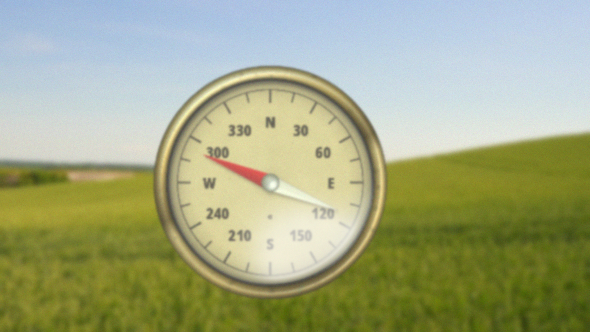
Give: **292.5** °
